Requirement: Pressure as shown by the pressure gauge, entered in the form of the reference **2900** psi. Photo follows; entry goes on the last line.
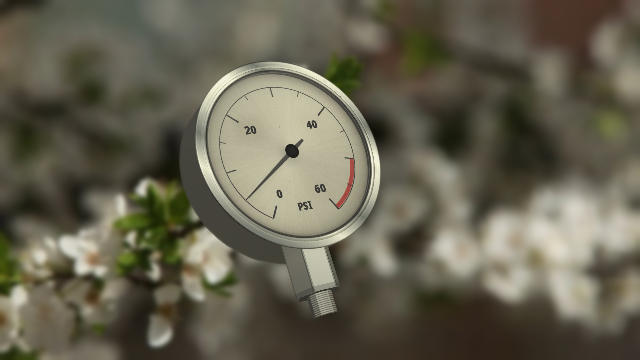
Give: **5** psi
